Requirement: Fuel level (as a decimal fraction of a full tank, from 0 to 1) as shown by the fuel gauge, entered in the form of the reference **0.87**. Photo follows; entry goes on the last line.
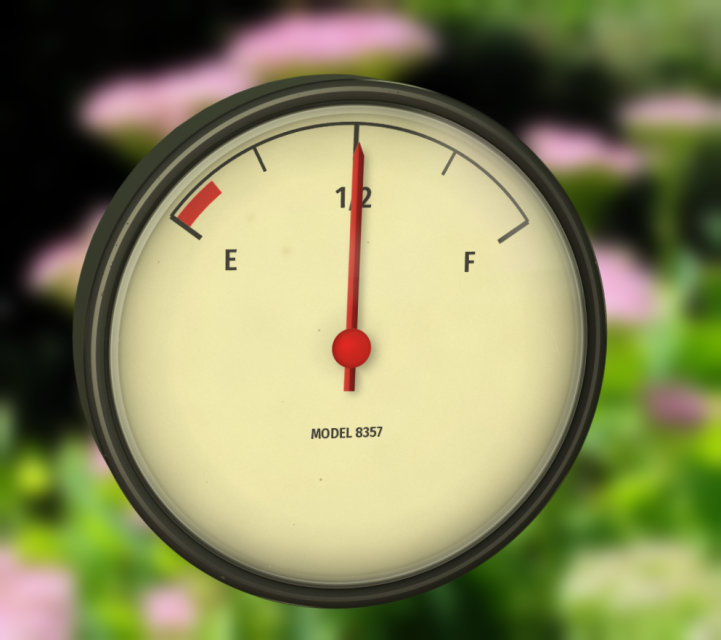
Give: **0.5**
